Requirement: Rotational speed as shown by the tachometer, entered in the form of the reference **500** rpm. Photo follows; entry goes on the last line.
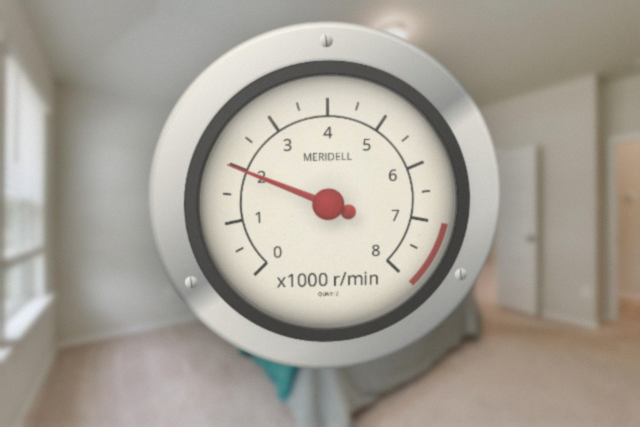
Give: **2000** rpm
